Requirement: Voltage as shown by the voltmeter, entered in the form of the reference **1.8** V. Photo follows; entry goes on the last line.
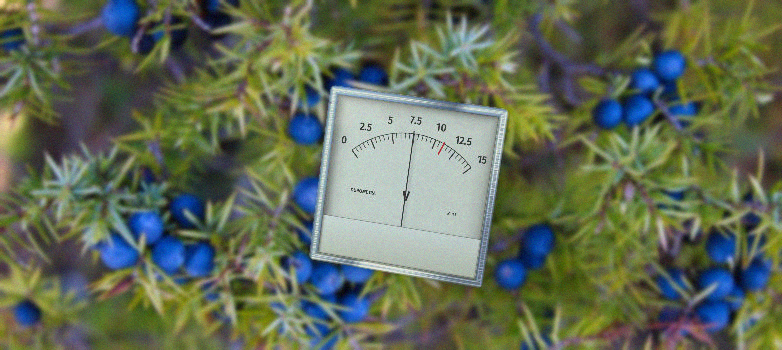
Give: **7.5** V
